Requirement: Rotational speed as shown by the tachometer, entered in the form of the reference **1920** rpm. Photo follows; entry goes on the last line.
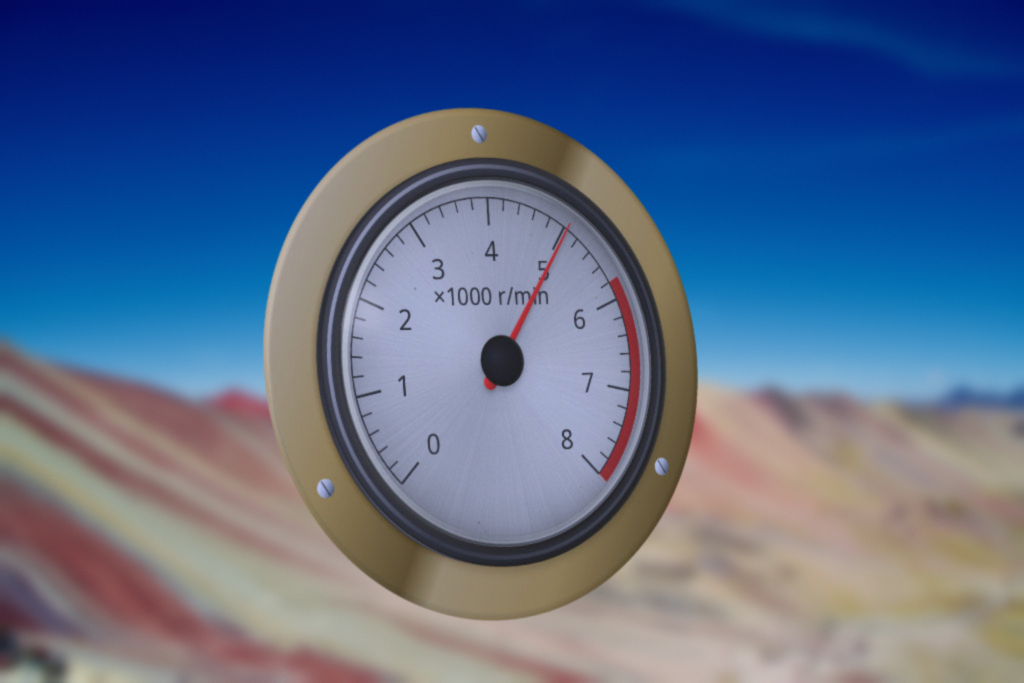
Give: **5000** rpm
